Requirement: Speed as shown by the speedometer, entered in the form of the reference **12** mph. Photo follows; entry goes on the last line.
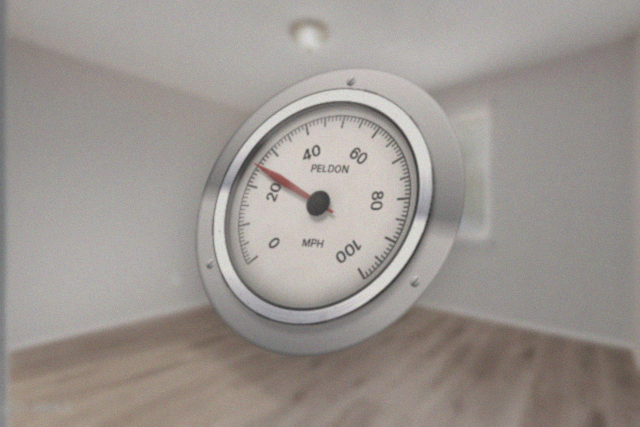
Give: **25** mph
